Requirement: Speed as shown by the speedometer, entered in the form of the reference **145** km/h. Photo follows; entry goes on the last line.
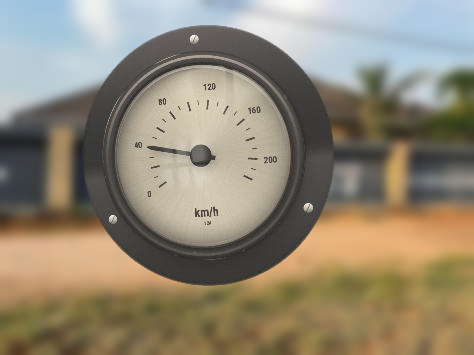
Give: **40** km/h
